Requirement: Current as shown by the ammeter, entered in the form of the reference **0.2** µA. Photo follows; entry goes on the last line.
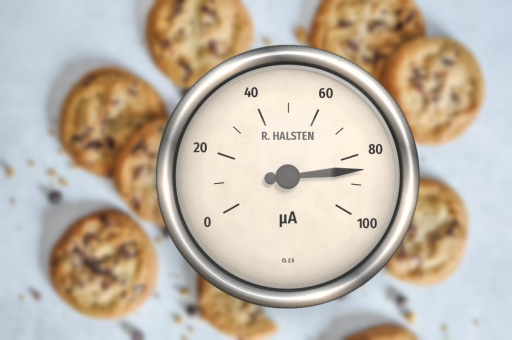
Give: **85** µA
